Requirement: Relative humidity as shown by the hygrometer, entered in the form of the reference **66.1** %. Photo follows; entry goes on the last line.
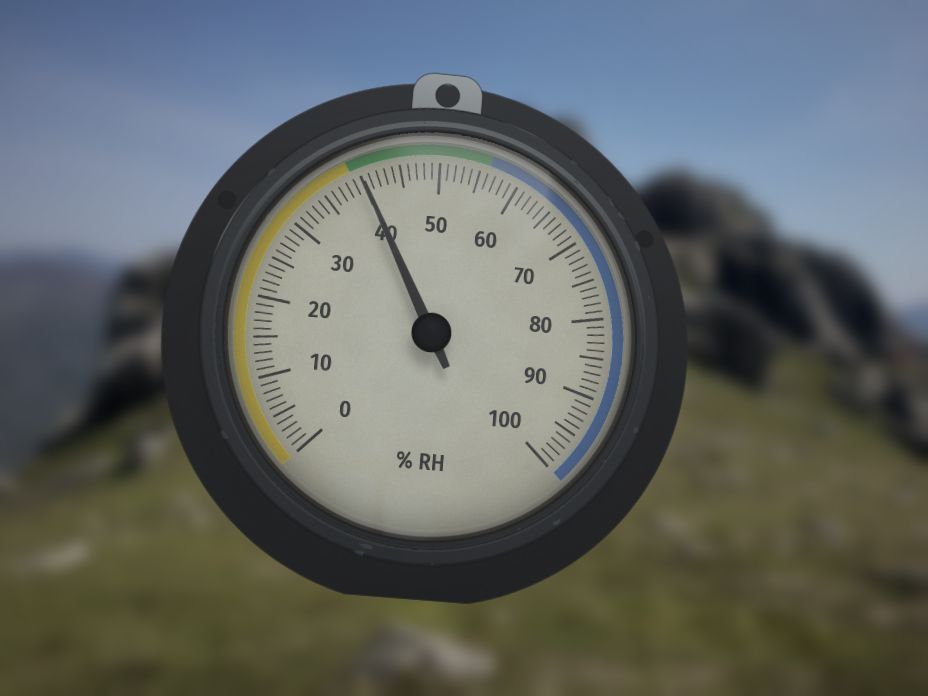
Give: **40** %
